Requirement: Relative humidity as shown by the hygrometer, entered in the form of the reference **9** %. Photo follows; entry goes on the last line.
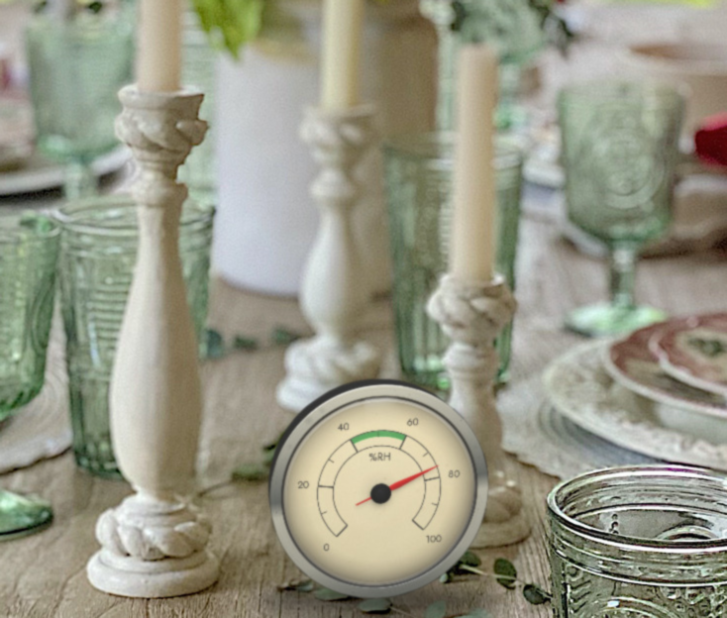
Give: **75** %
